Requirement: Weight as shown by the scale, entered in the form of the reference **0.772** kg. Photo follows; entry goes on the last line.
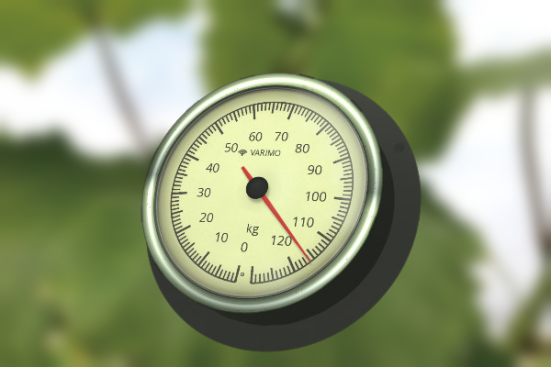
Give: **116** kg
